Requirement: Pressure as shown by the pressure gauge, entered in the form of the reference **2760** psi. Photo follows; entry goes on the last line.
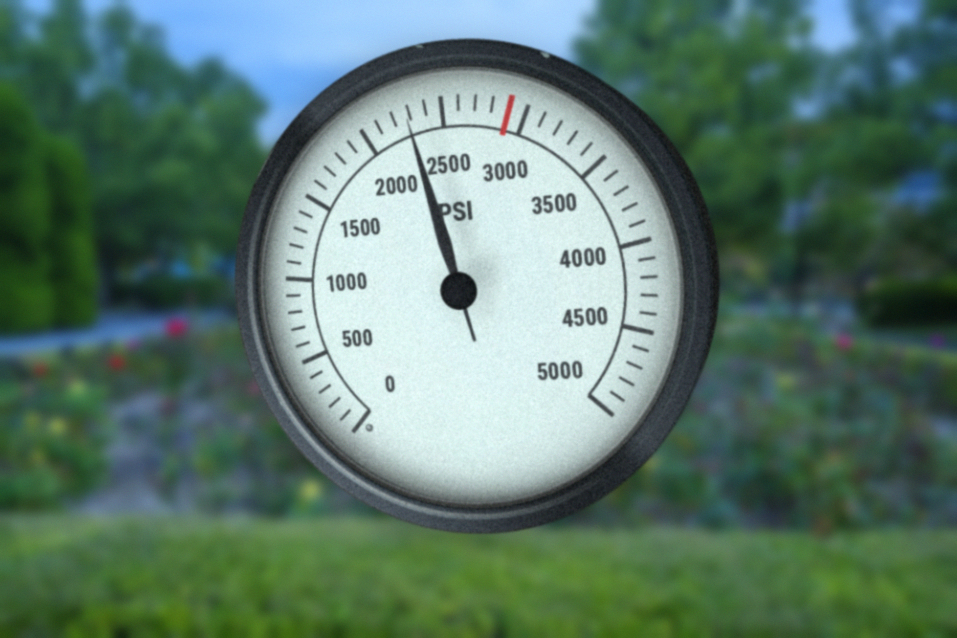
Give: **2300** psi
